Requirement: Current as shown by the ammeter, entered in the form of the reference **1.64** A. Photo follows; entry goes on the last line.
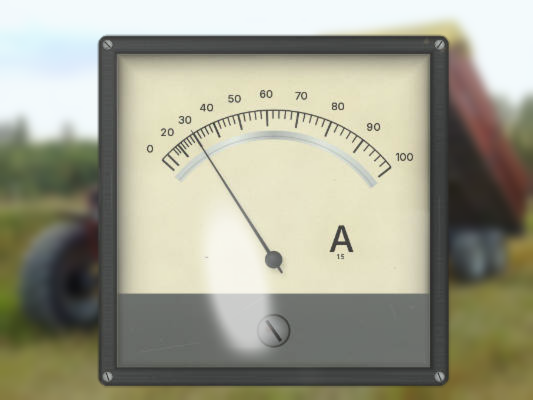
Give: **30** A
